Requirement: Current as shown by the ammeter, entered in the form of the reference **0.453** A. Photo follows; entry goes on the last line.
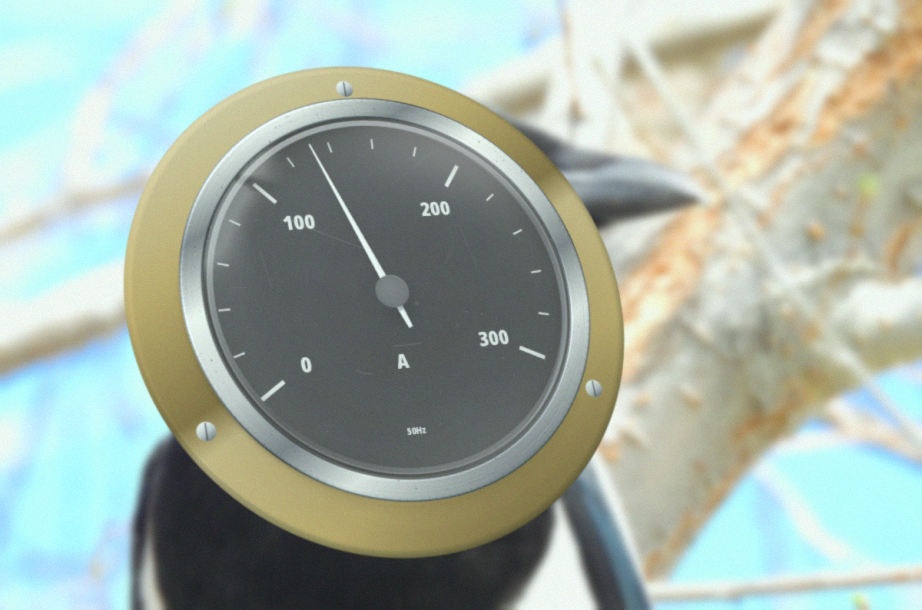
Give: **130** A
